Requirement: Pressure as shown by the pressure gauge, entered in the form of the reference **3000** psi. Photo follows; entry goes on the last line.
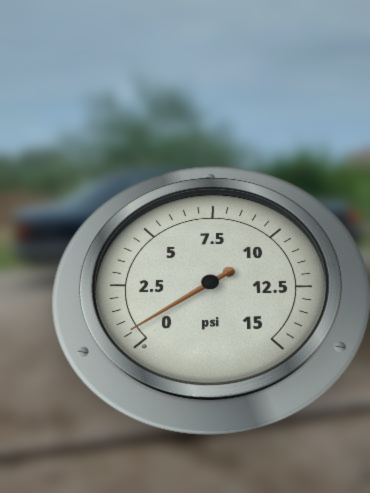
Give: **0.5** psi
